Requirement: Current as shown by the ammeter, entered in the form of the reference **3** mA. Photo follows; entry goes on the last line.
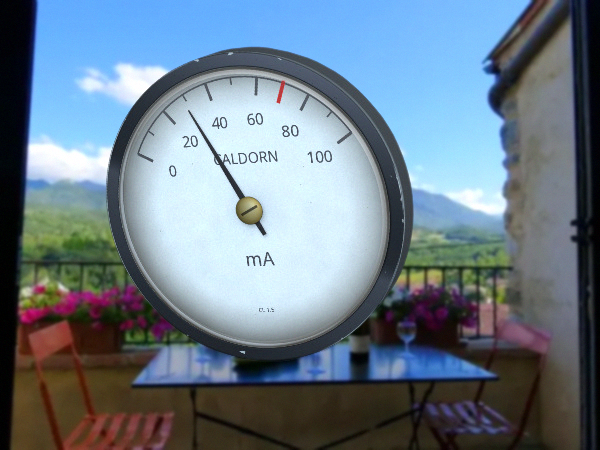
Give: **30** mA
